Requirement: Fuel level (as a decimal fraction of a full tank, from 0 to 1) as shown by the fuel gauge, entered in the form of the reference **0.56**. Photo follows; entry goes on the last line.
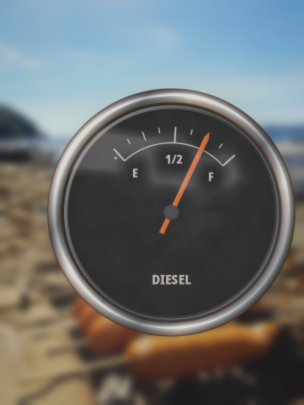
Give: **0.75**
